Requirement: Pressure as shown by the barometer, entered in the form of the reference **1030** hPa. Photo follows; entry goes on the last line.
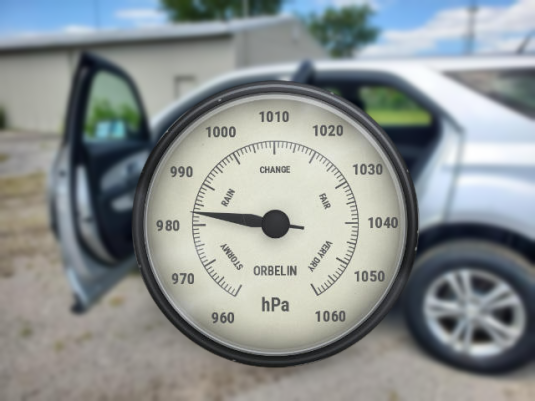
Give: **983** hPa
